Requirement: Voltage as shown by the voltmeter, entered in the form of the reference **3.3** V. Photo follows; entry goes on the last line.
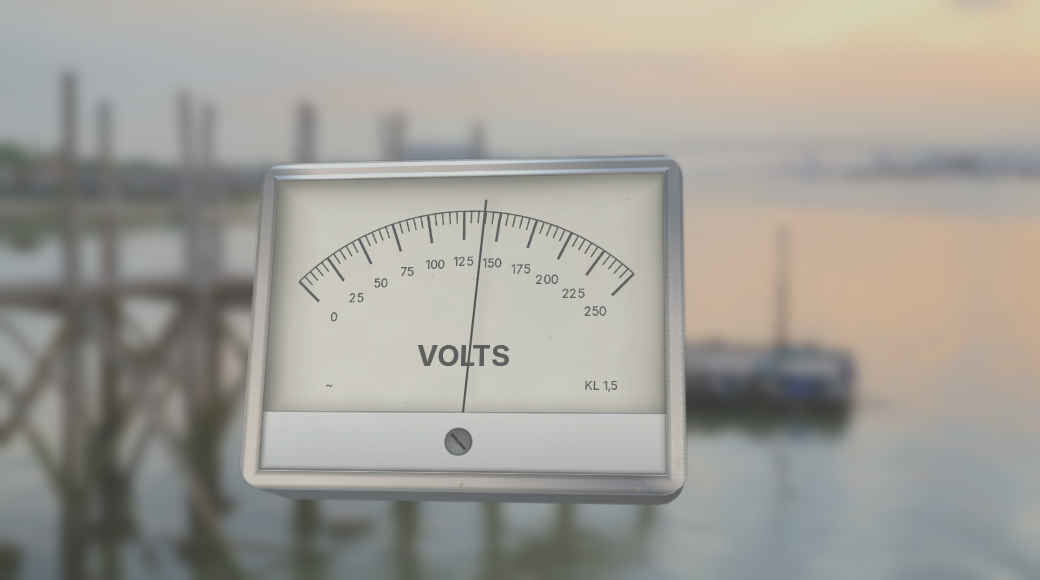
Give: **140** V
